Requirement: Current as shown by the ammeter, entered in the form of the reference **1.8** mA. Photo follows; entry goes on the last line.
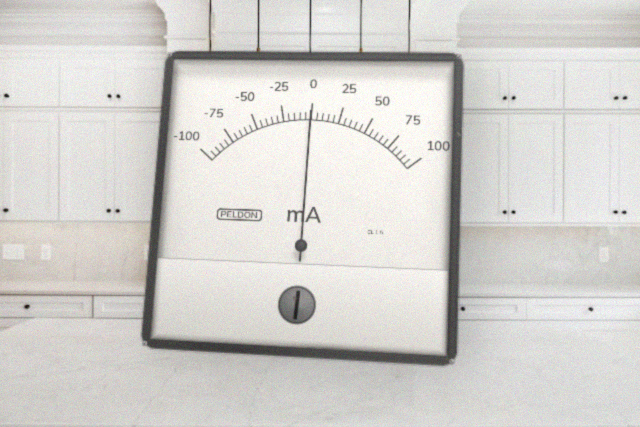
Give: **0** mA
